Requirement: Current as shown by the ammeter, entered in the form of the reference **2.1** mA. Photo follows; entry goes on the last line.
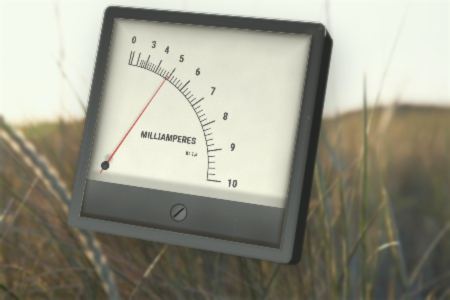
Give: **5** mA
